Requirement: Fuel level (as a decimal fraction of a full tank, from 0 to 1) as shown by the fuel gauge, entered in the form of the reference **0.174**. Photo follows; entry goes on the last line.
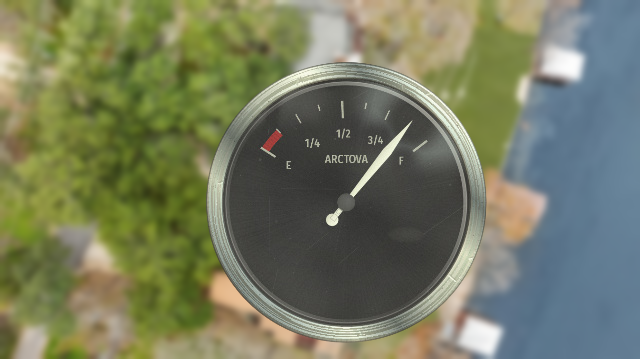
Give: **0.875**
